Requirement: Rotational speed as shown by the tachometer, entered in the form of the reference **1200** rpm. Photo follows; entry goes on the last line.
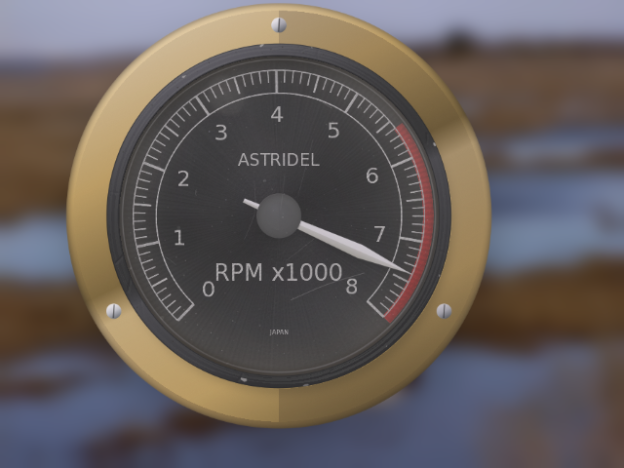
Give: **7400** rpm
